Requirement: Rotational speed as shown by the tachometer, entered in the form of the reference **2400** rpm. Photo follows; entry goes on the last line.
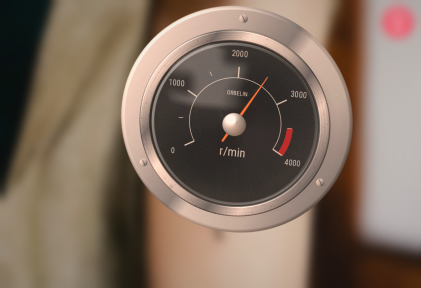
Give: **2500** rpm
